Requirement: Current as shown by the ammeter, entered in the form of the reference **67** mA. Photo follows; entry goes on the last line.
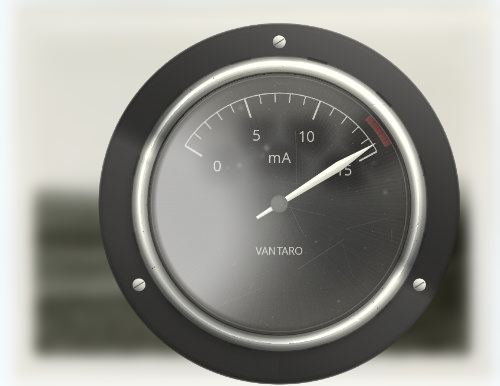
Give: **14.5** mA
